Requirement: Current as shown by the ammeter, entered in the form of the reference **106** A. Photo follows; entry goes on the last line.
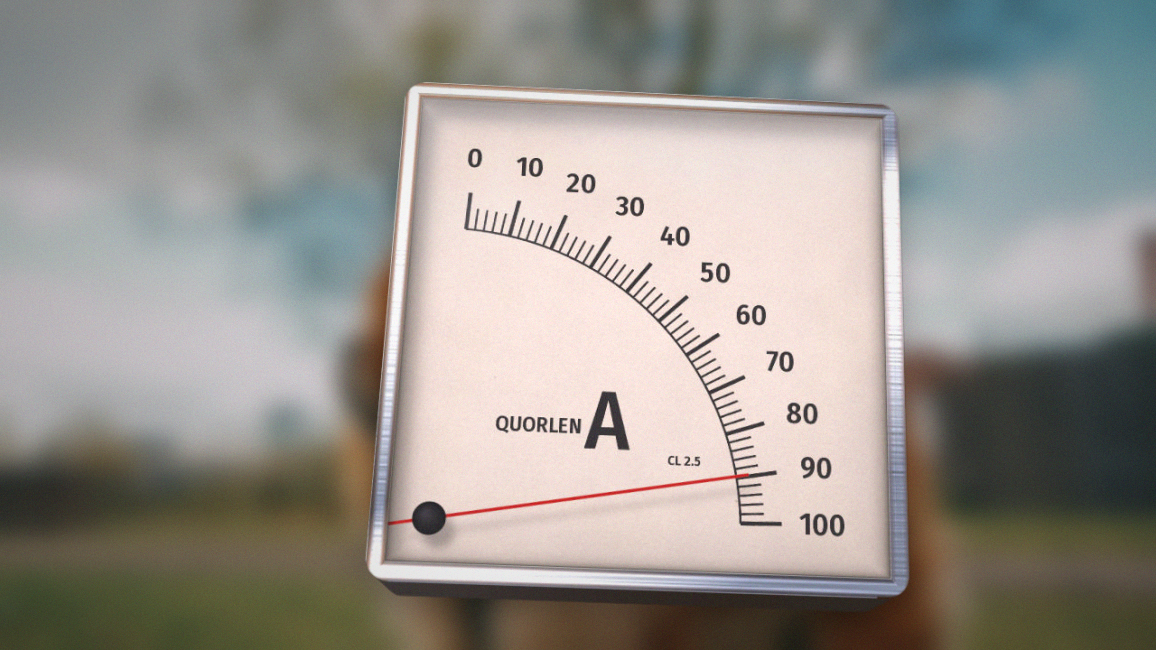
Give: **90** A
